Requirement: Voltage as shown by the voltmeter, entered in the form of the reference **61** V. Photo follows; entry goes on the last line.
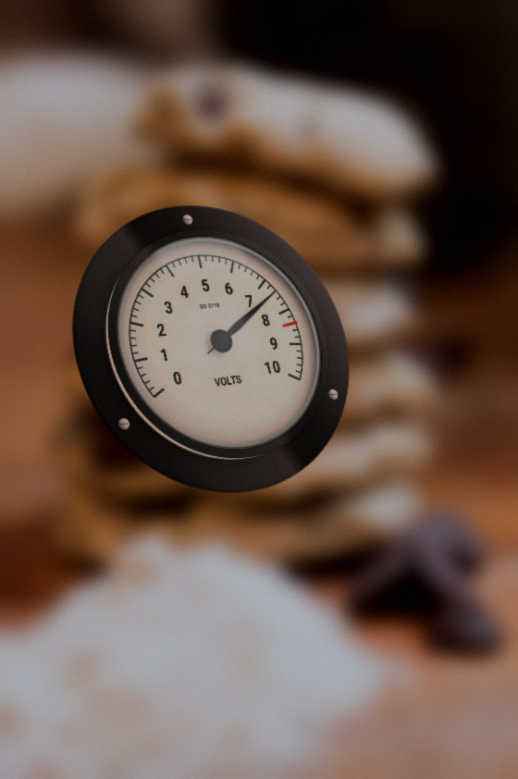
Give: **7.4** V
